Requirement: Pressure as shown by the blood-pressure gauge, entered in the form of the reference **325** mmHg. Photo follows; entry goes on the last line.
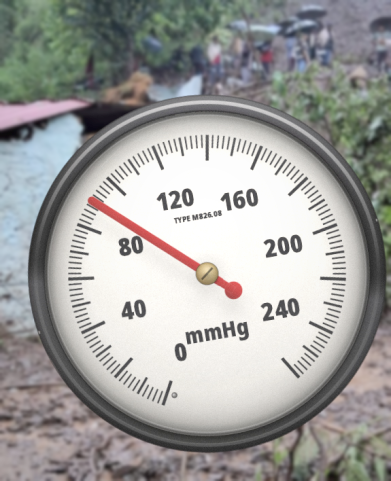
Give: **90** mmHg
